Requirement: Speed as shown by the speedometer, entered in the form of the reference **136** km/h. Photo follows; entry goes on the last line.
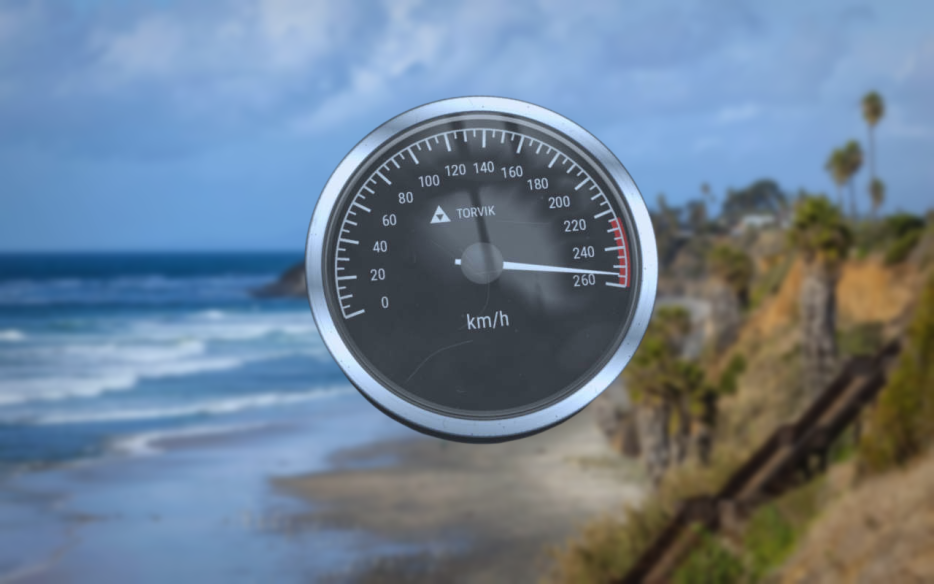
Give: **255** km/h
